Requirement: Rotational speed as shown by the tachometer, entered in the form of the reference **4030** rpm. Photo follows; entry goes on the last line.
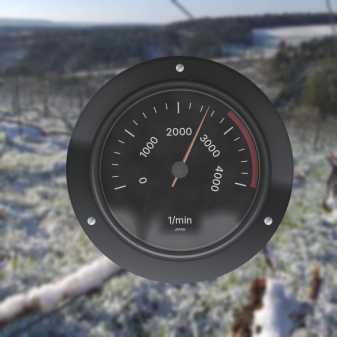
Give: **2500** rpm
